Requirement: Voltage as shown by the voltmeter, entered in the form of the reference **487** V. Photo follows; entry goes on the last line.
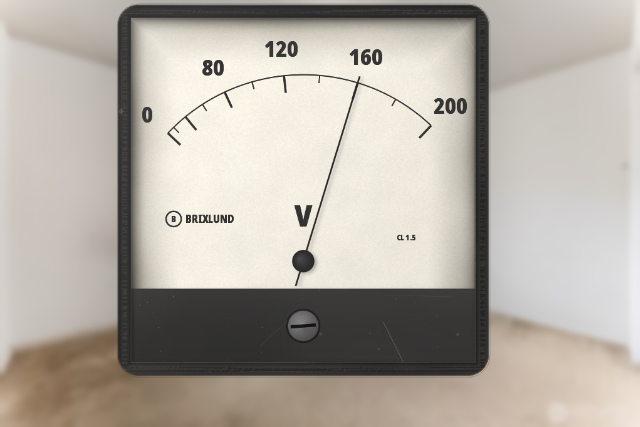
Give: **160** V
